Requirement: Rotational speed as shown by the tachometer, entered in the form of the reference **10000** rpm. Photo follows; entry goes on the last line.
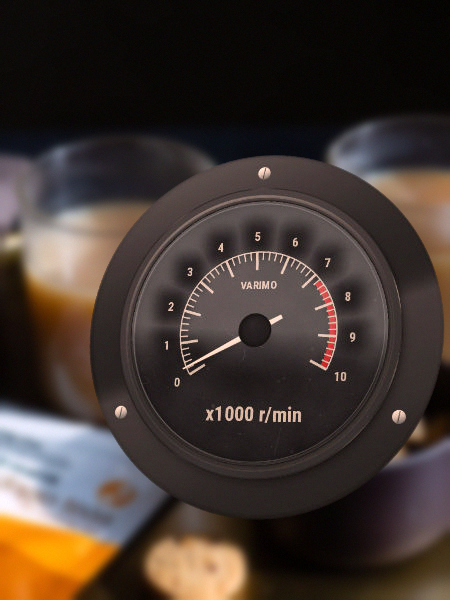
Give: **200** rpm
